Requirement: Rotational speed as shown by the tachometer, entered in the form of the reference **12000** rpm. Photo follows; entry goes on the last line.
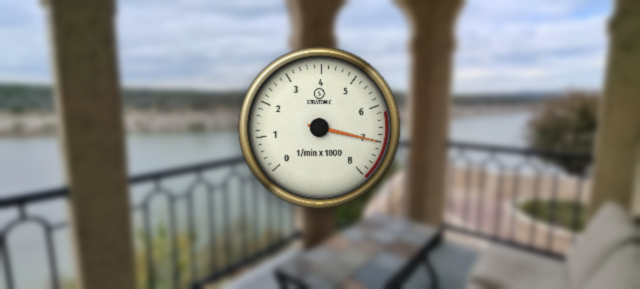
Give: **7000** rpm
